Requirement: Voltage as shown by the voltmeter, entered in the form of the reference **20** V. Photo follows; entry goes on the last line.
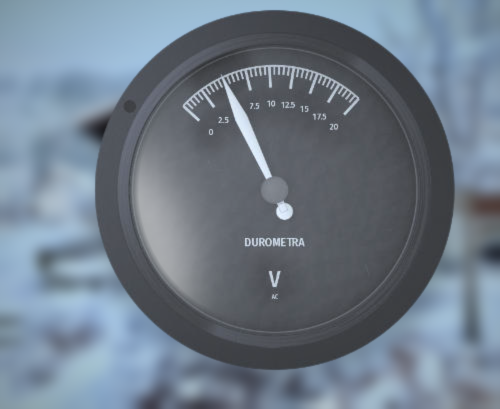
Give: **5** V
